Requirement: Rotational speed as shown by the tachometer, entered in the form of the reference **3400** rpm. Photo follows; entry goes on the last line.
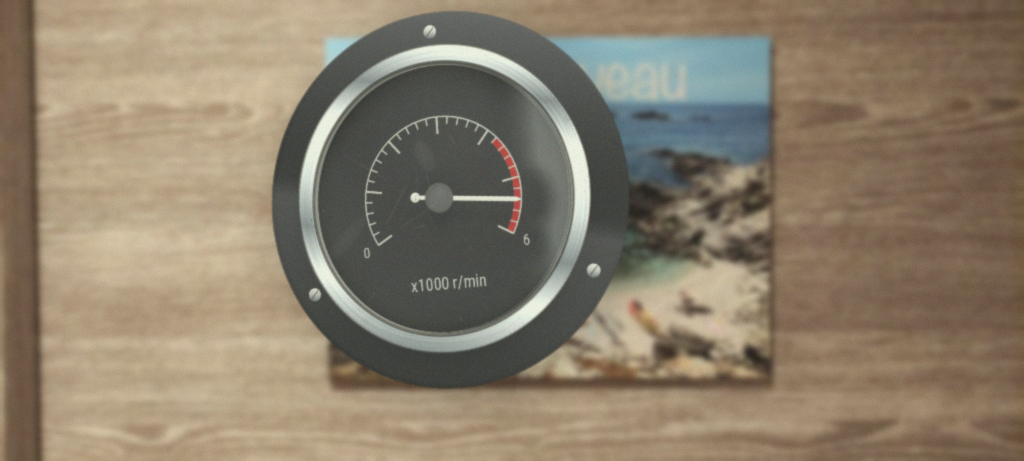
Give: **5400** rpm
